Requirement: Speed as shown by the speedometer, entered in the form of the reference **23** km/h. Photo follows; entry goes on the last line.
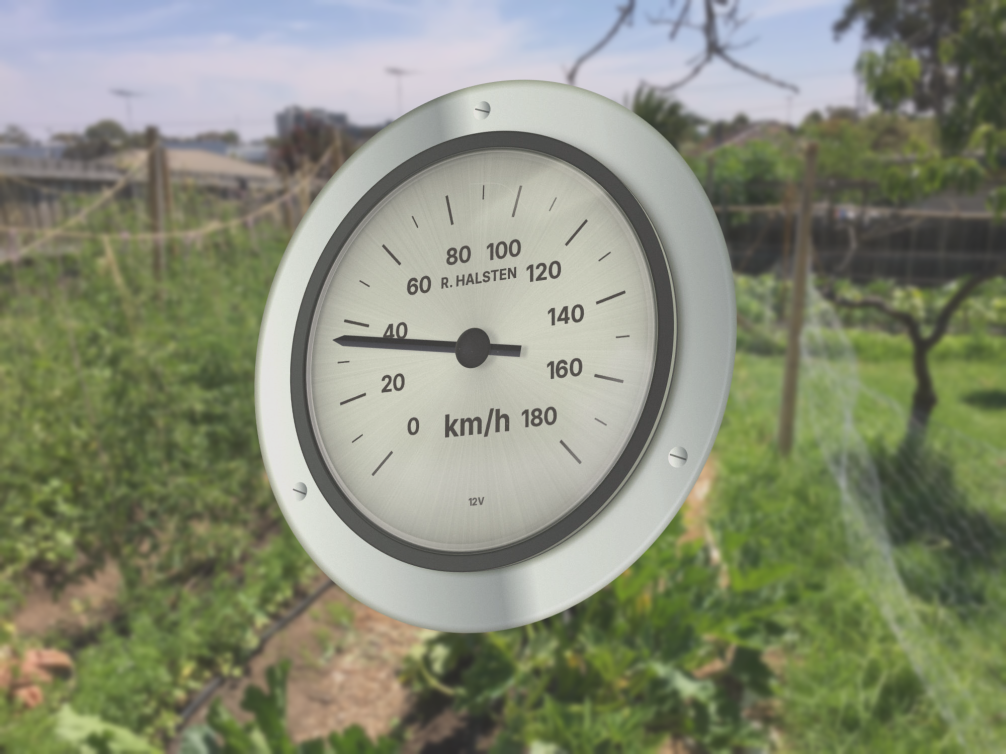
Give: **35** km/h
